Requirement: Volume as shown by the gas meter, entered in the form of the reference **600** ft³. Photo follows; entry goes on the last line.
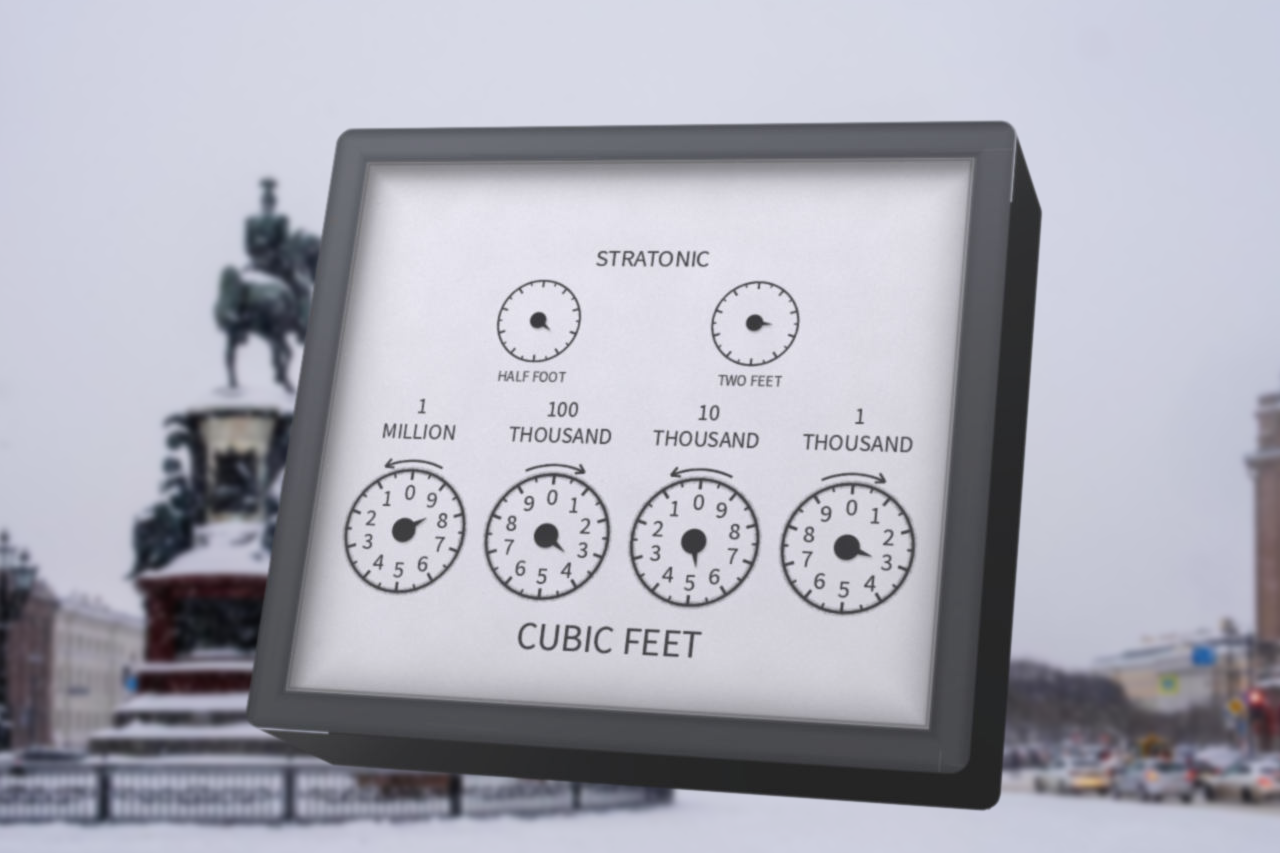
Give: **835300** ft³
